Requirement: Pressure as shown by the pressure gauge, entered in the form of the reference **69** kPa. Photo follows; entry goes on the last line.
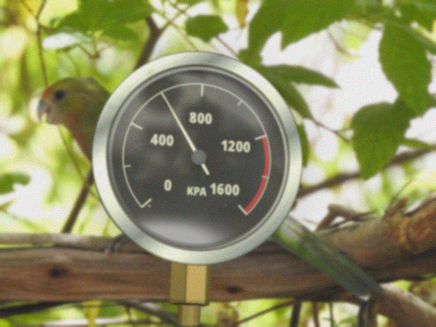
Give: **600** kPa
